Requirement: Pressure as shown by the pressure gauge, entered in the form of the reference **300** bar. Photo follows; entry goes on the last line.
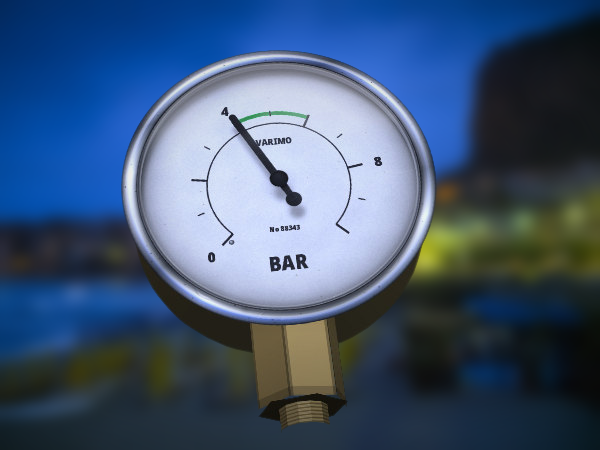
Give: **4** bar
